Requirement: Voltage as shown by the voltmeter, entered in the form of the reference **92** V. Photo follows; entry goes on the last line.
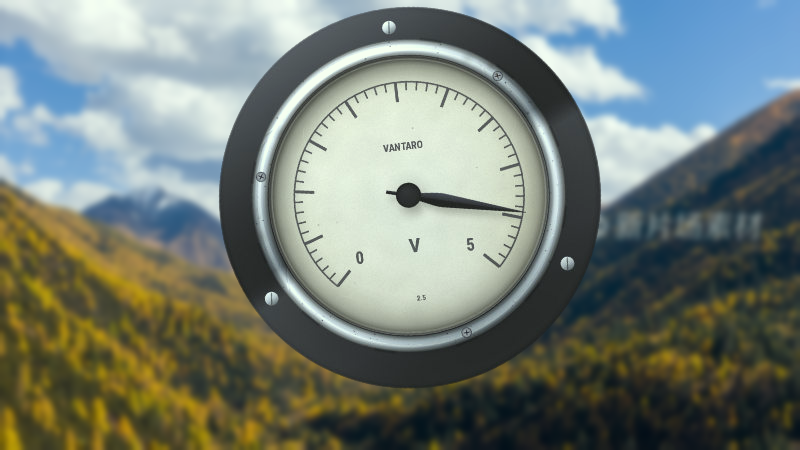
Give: **4.45** V
